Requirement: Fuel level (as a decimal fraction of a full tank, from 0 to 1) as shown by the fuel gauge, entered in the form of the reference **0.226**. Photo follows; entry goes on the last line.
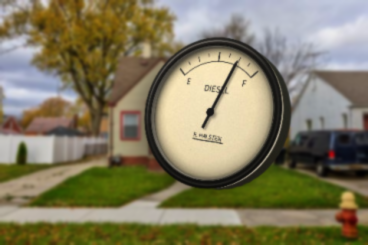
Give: **0.75**
